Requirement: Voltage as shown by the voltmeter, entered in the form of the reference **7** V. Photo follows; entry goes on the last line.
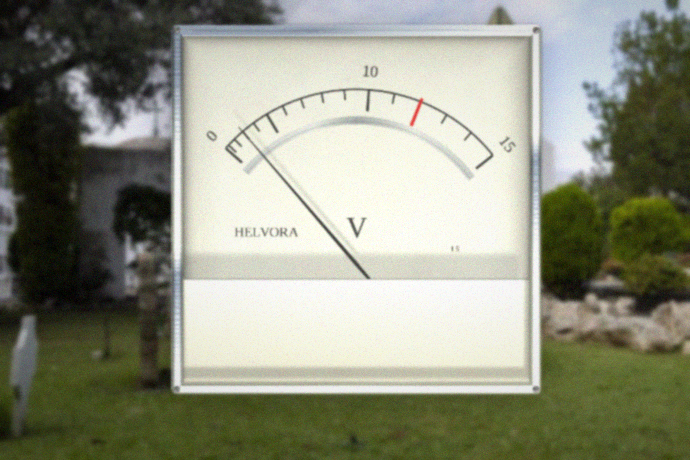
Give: **3** V
